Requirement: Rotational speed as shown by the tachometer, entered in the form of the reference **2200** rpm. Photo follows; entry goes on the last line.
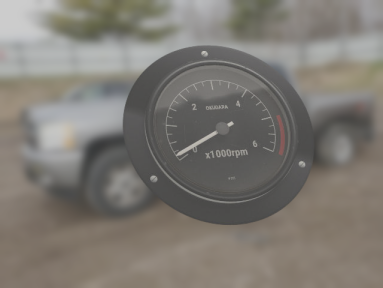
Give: **125** rpm
